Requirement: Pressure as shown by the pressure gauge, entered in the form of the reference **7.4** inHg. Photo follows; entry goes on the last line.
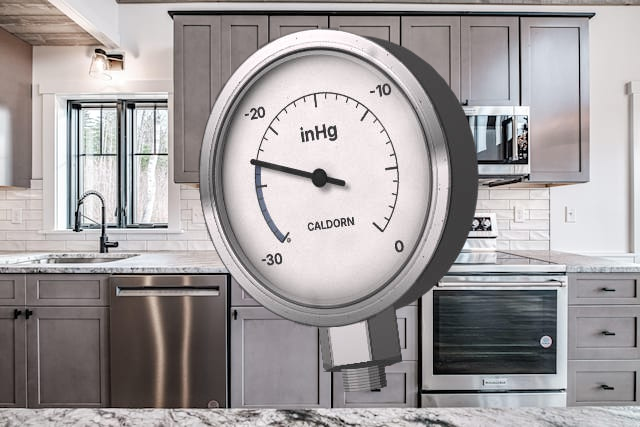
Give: **-23** inHg
